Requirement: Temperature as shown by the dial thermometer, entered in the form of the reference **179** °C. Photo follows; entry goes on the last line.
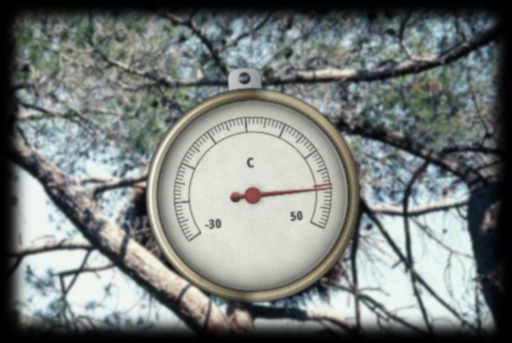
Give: **40** °C
